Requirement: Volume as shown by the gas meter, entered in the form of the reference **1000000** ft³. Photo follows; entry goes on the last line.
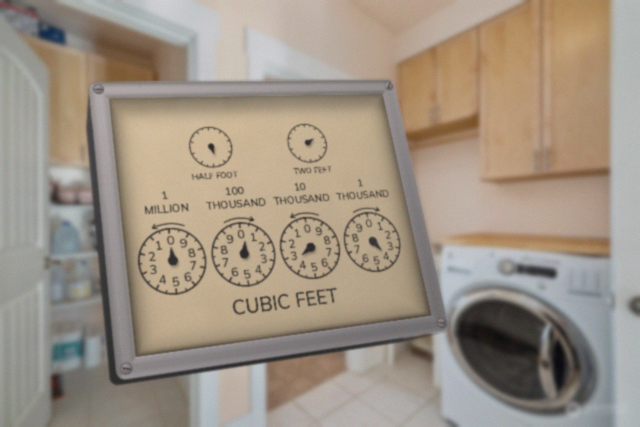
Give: **3400** ft³
